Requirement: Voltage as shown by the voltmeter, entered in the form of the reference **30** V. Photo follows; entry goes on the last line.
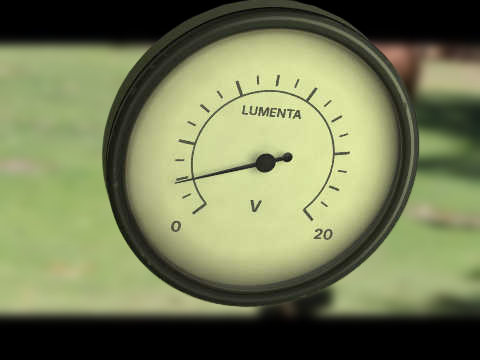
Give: **2** V
